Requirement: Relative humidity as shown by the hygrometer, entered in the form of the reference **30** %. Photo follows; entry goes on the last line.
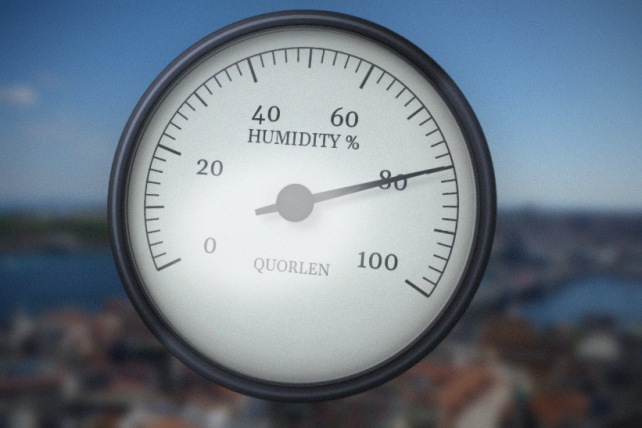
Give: **80** %
